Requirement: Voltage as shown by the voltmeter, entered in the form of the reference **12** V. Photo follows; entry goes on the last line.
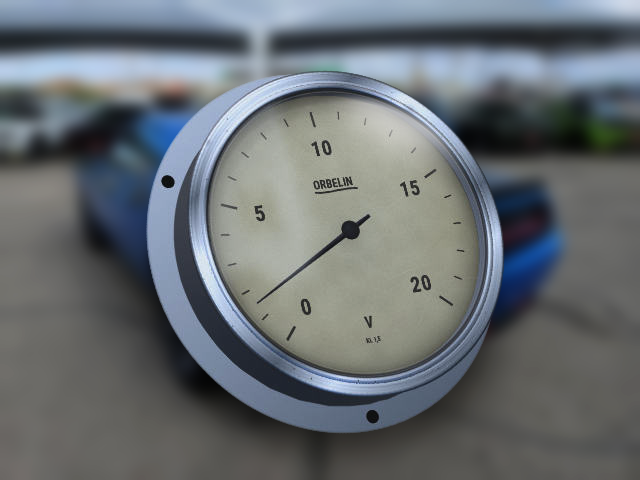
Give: **1.5** V
